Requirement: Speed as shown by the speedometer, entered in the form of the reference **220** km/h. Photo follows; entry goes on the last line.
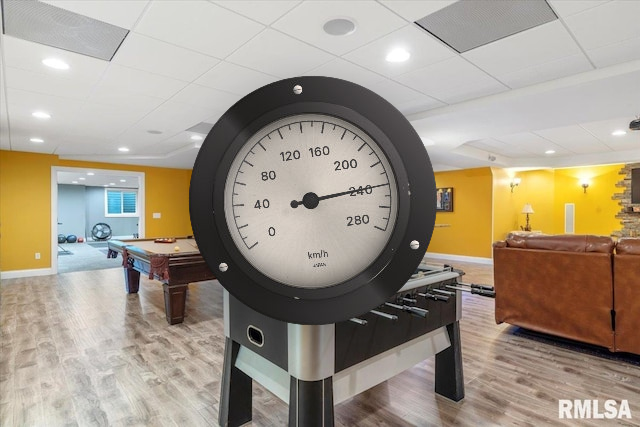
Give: **240** km/h
